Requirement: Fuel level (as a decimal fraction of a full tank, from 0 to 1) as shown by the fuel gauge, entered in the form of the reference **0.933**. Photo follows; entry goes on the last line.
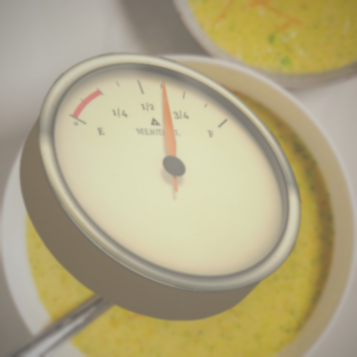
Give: **0.625**
